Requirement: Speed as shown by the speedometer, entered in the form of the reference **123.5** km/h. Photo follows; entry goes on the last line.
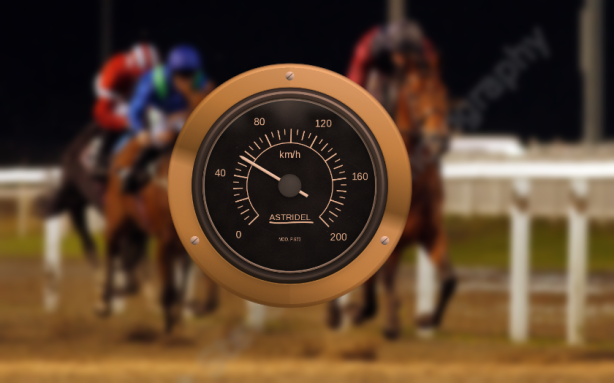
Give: **55** km/h
